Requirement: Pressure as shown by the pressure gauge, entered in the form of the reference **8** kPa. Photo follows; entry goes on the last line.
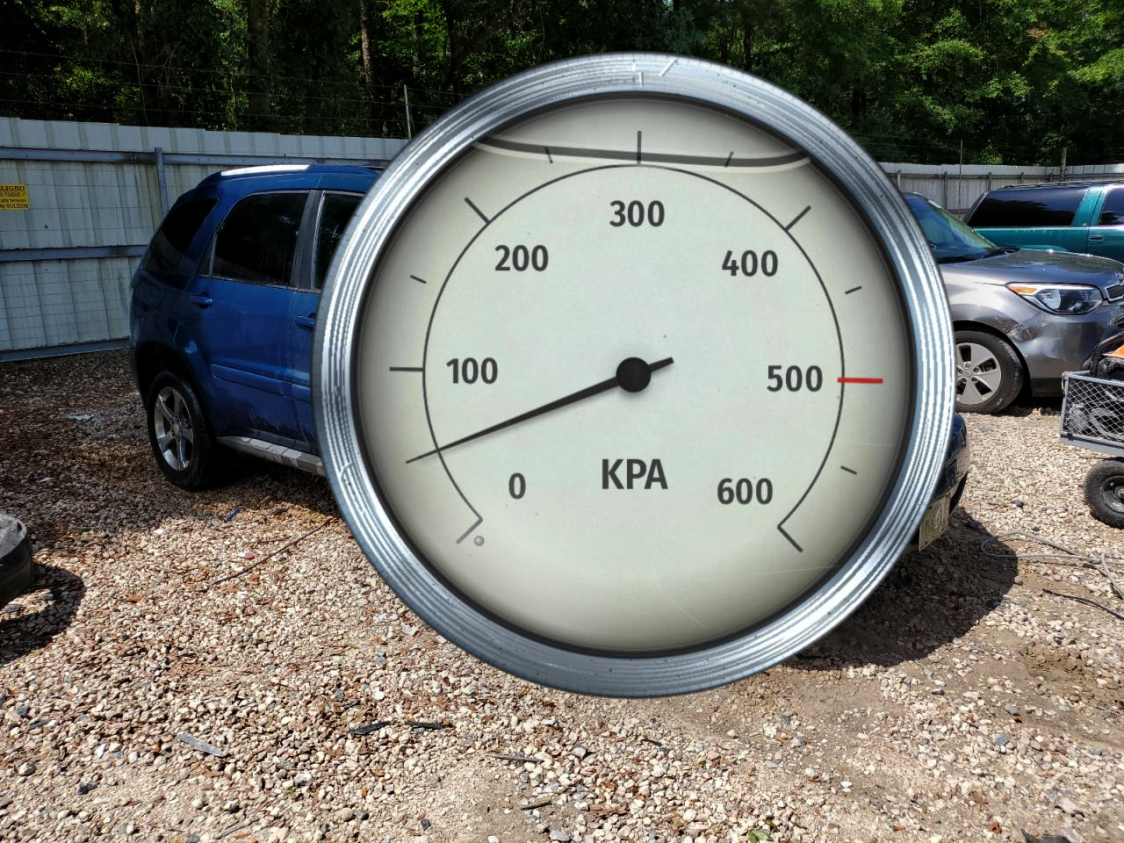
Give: **50** kPa
